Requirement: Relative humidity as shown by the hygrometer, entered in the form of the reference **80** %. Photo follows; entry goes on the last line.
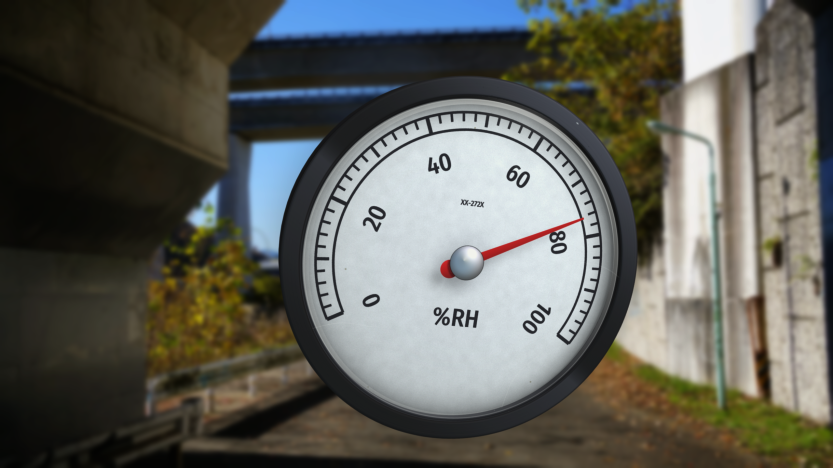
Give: **76** %
